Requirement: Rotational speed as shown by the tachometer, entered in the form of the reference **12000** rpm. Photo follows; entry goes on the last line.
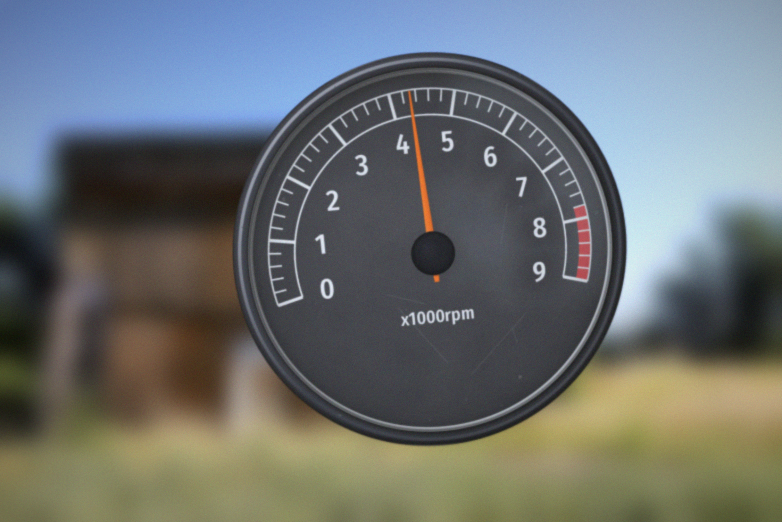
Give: **4300** rpm
